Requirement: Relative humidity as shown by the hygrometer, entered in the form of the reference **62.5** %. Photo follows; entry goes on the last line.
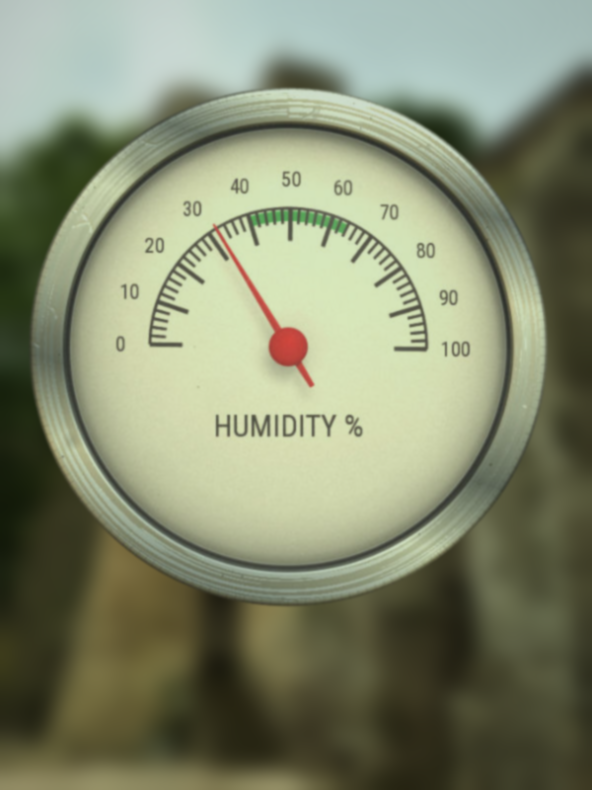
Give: **32** %
